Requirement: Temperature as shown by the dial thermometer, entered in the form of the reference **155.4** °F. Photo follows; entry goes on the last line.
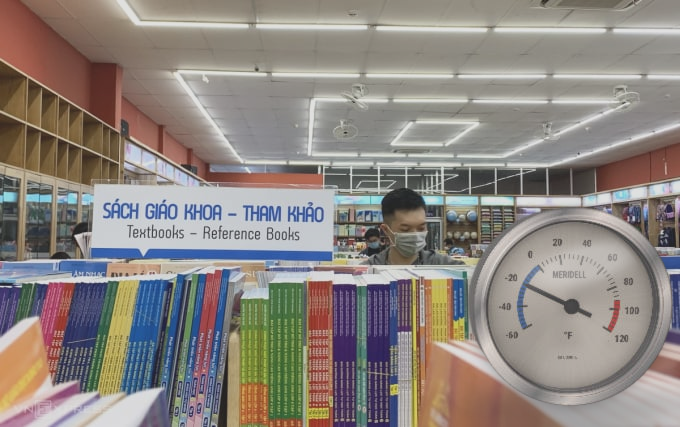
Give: **-20** °F
